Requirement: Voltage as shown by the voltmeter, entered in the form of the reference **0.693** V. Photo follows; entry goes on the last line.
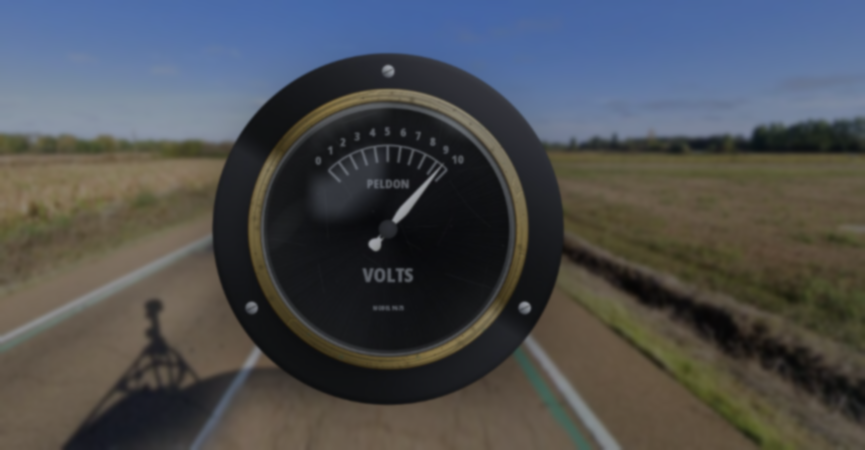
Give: **9.5** V
